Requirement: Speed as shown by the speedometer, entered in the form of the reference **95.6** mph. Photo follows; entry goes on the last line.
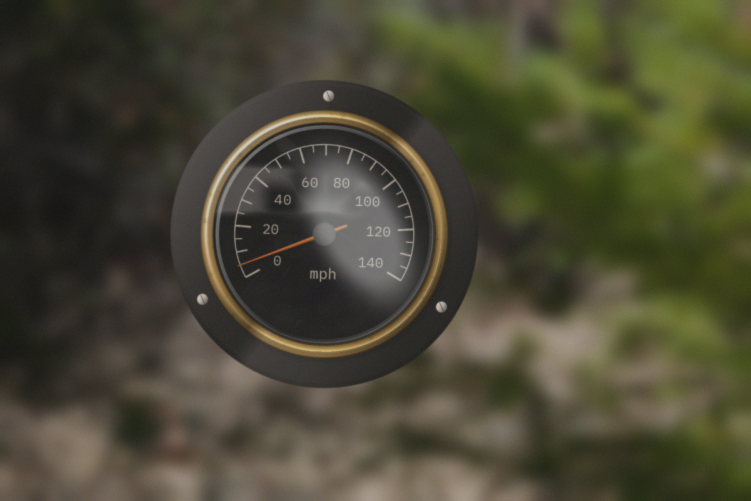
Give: **5** mph
